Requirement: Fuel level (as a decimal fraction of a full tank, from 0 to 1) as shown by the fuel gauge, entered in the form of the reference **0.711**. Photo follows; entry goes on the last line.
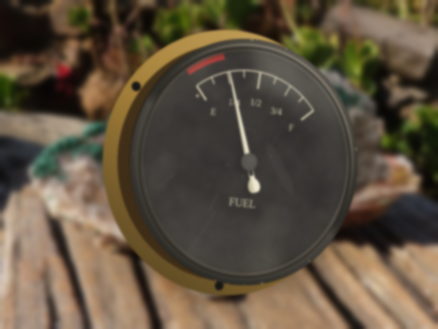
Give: **0.25**
